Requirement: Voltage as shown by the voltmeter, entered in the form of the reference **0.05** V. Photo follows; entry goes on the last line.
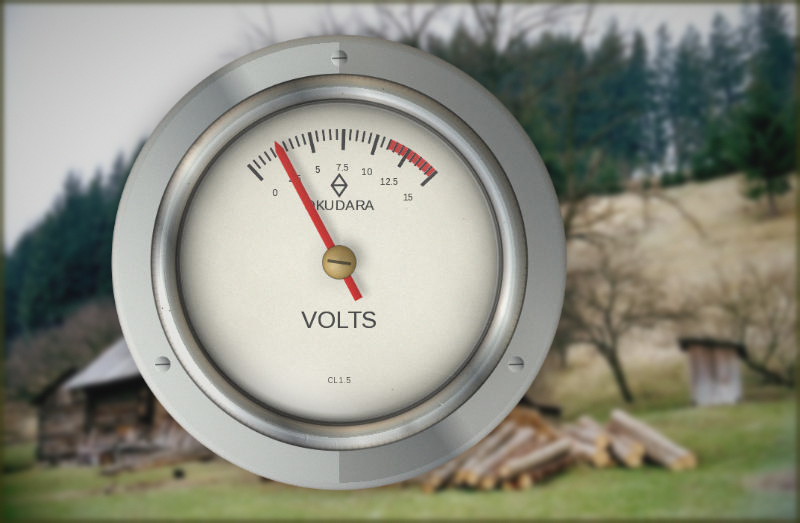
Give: **2.5** V
